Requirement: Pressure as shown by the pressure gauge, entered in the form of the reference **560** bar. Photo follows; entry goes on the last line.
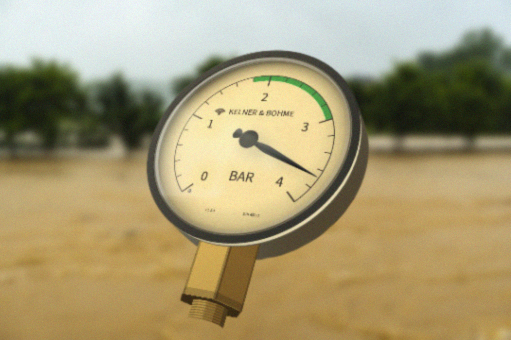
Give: **3.7** bar
